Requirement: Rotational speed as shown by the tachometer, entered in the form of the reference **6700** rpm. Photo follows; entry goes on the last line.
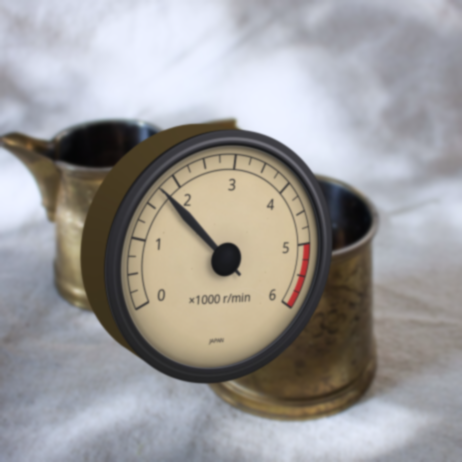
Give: **1750** rpm
